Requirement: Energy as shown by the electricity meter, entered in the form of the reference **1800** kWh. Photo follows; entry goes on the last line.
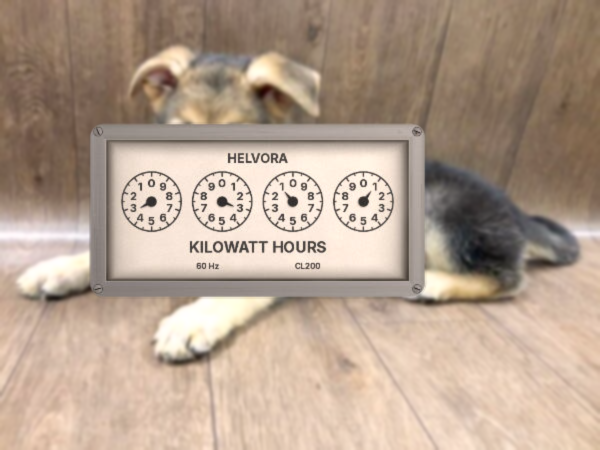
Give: **3311** kWh
